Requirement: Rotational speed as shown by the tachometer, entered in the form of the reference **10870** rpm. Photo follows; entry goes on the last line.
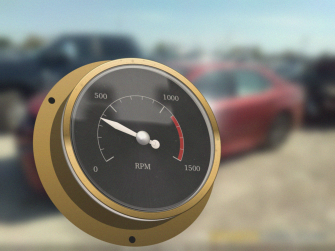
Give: **350** rpm
